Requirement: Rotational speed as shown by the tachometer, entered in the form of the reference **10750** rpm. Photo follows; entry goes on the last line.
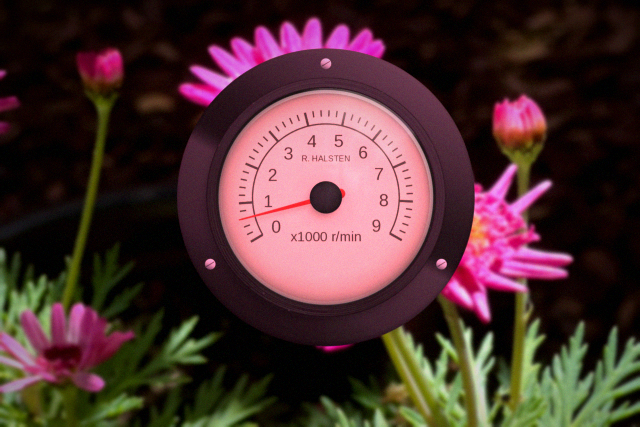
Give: **600** rpm
